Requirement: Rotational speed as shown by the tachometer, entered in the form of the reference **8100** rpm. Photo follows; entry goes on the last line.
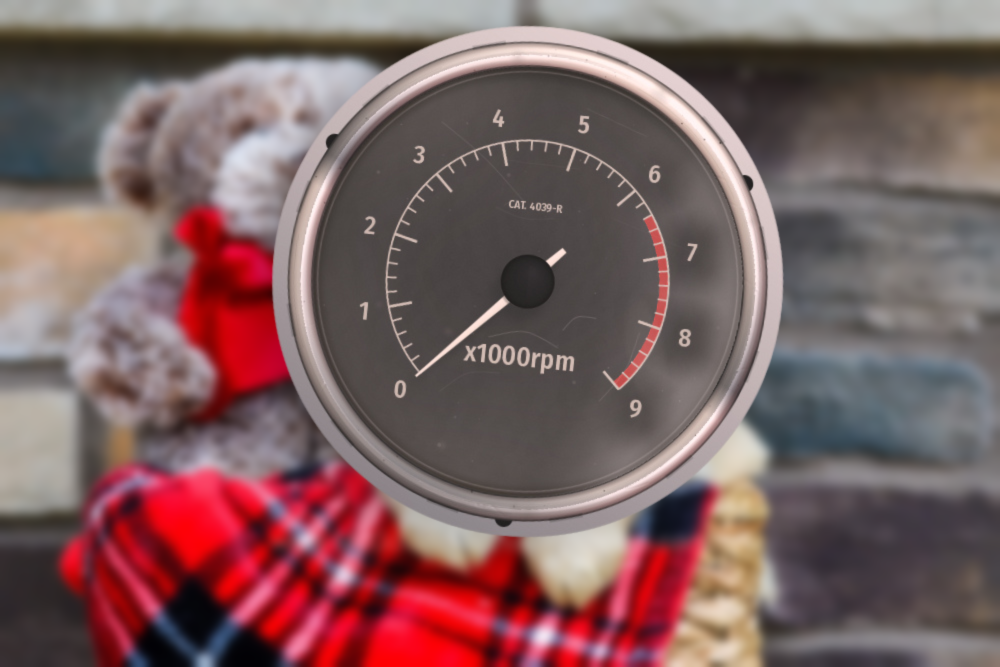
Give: **0** rpm
